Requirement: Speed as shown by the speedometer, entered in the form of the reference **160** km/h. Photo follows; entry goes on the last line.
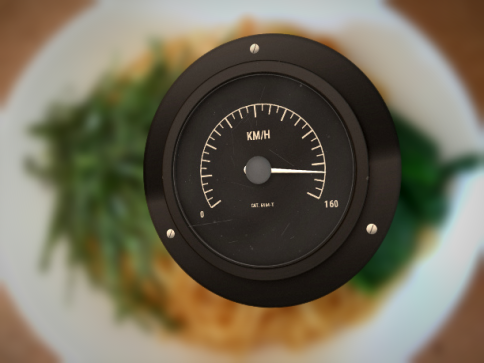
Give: **145** km/h
